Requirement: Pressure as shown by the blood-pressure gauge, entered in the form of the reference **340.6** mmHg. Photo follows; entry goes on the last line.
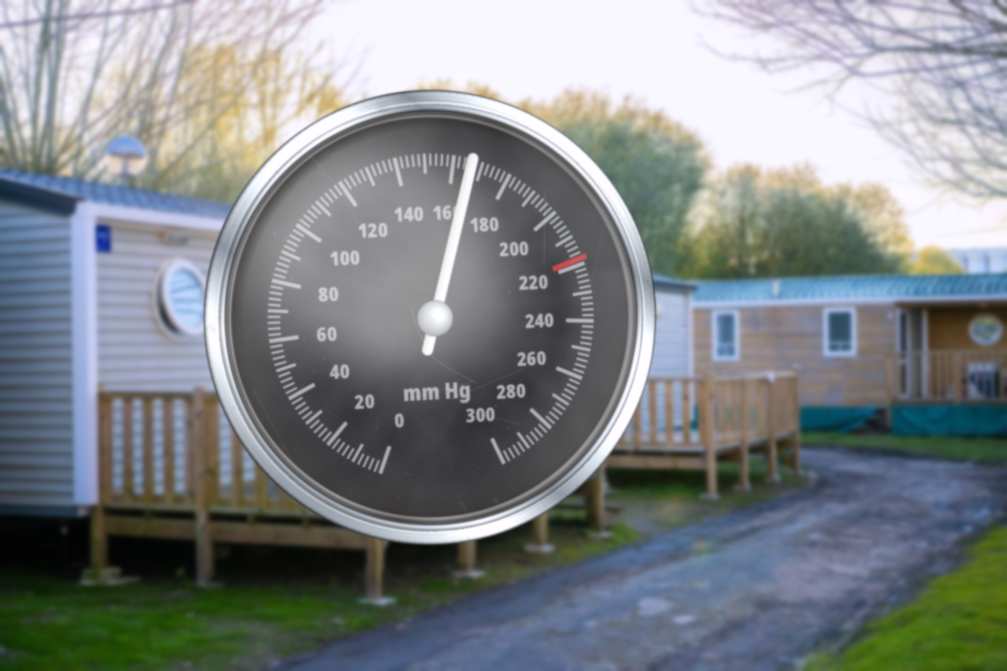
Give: **166** mmHg
